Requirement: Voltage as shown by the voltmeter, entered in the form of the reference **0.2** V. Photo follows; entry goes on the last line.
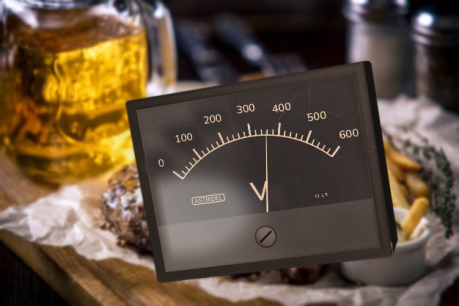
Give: **360** V
